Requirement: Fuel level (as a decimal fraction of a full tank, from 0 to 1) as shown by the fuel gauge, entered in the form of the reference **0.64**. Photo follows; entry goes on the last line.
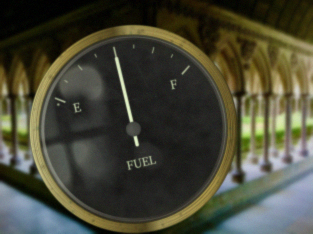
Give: **0.5**
